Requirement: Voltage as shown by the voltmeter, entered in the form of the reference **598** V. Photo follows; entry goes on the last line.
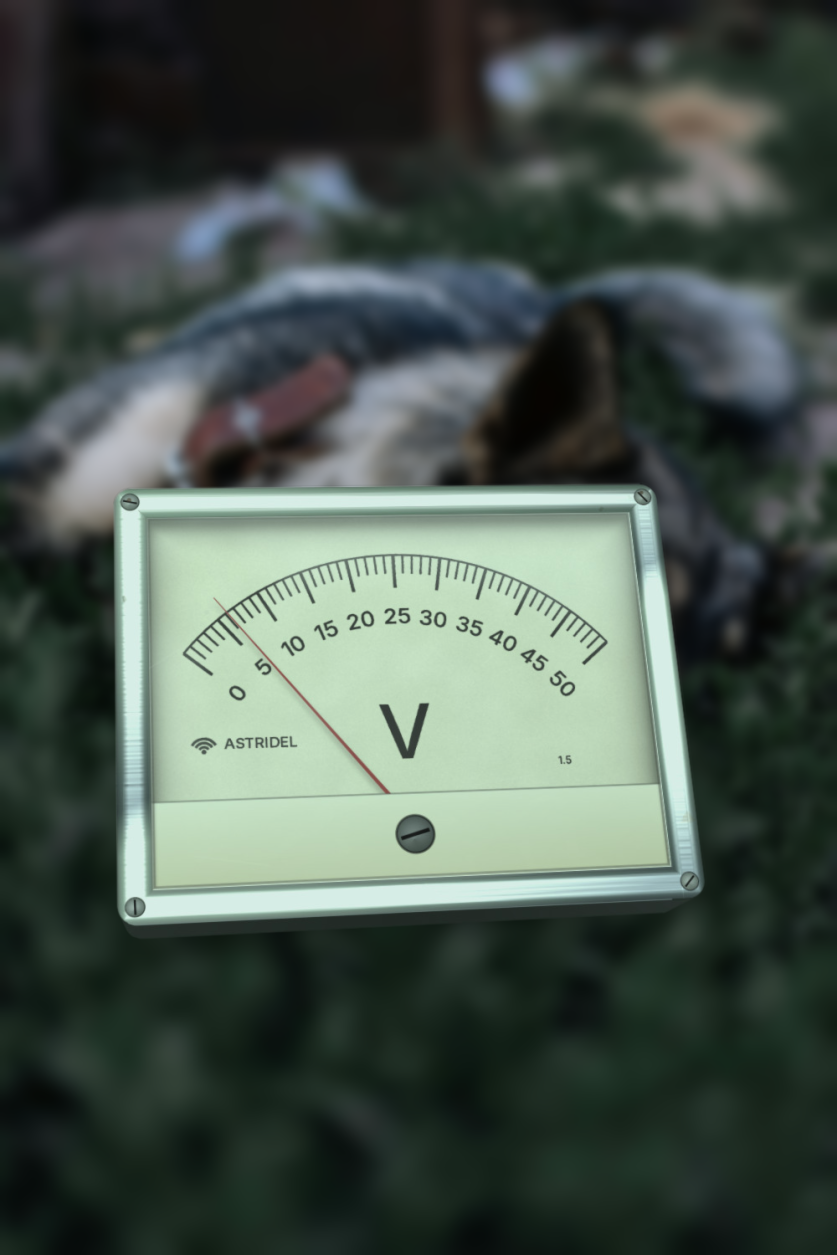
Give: **6** V
